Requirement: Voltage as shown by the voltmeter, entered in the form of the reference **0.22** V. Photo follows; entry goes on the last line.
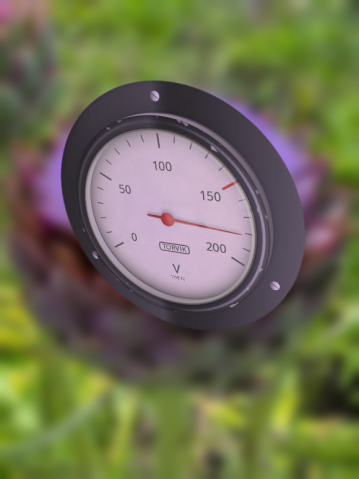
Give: **180** V
